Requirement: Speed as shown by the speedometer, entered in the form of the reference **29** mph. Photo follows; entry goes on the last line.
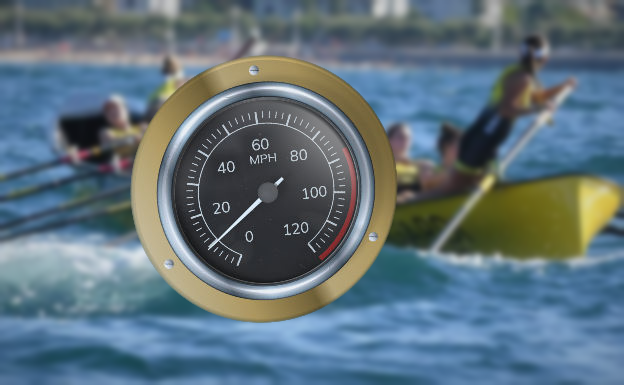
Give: **10** mph
